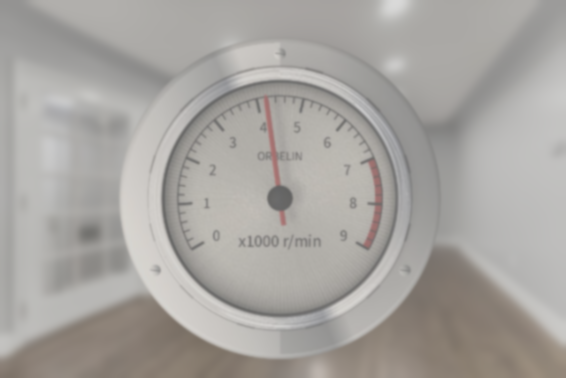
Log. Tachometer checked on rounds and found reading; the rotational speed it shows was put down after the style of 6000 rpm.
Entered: 4200 rpm
